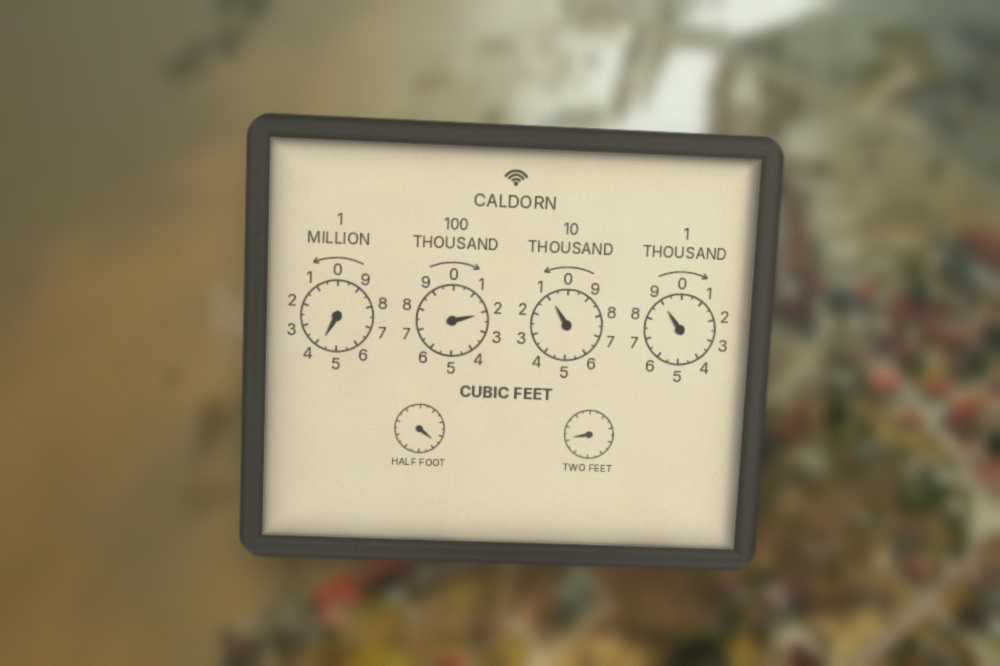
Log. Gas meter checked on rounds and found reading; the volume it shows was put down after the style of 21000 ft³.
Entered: 420900 ft³
